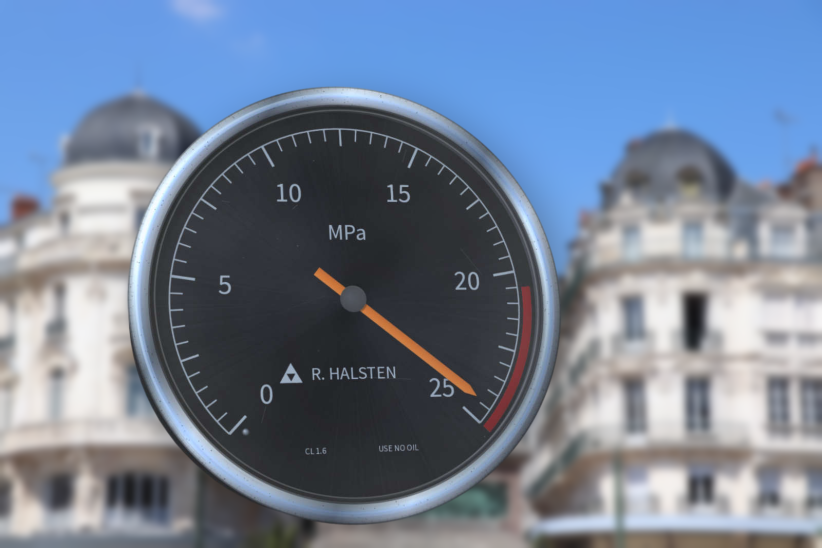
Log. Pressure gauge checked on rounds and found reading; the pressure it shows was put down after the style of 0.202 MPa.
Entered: 24.5 MPa
